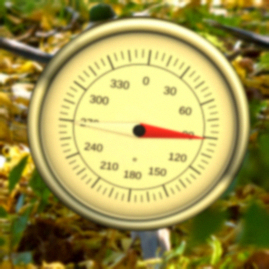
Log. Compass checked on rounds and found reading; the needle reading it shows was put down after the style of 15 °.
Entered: 90 °
